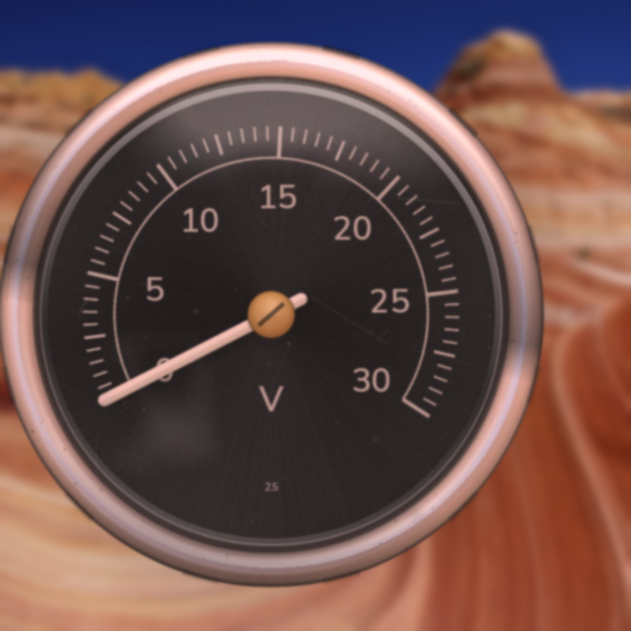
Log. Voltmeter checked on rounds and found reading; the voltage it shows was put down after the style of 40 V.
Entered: 0 V
